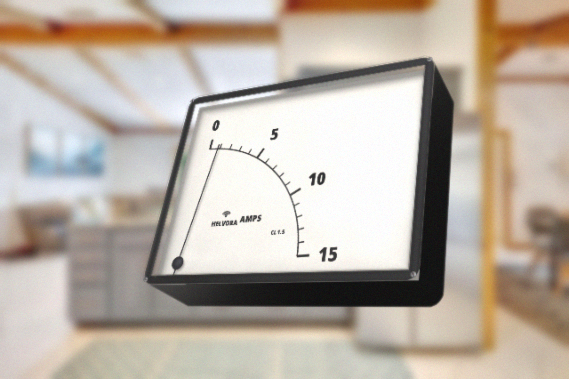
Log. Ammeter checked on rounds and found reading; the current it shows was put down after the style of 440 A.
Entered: 1 A
